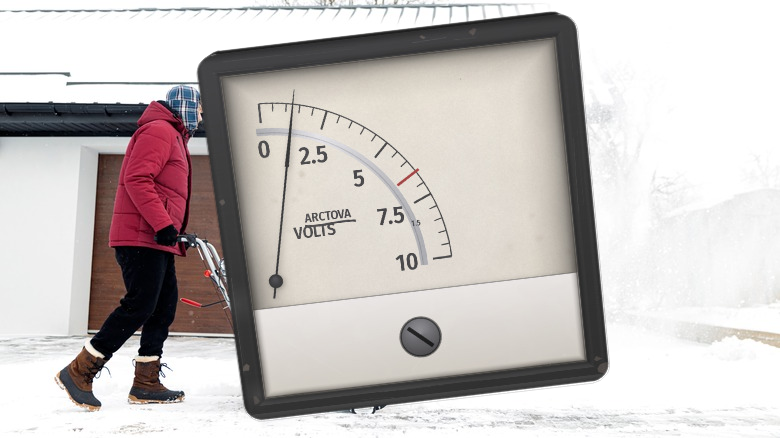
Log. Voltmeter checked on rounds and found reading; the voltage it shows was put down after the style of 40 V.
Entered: 1.25 V
